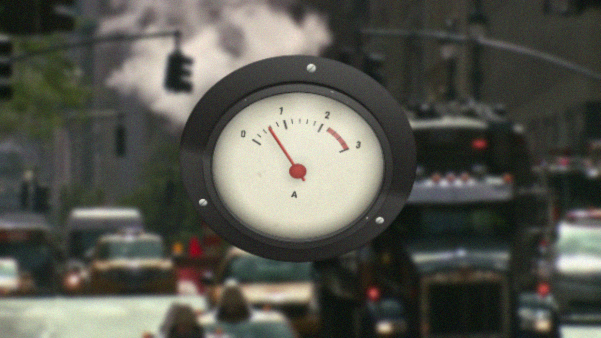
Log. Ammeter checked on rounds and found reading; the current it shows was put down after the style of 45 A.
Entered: 0.6 A
